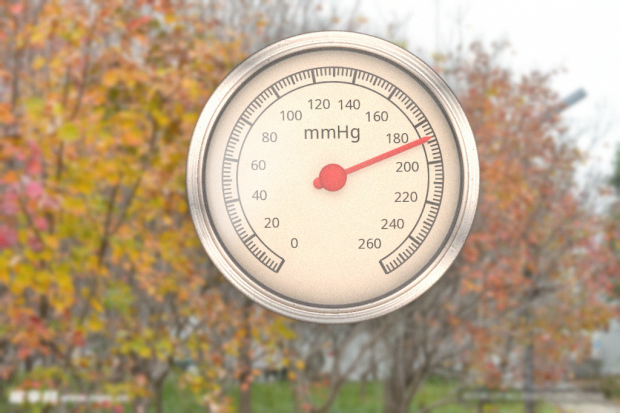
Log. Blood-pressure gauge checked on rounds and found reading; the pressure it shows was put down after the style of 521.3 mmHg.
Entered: 188 mmHg
